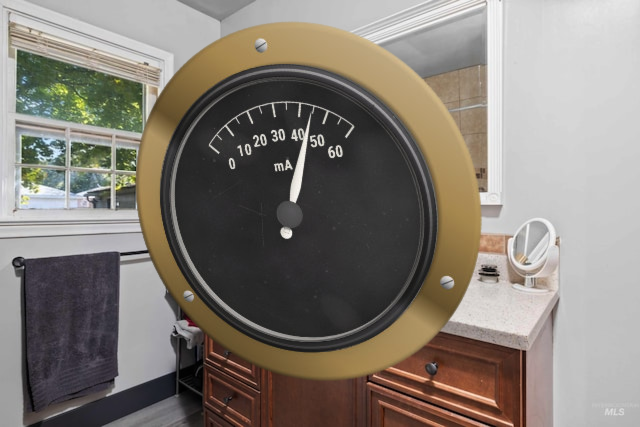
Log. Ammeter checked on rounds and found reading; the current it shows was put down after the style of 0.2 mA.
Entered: 45 mA
